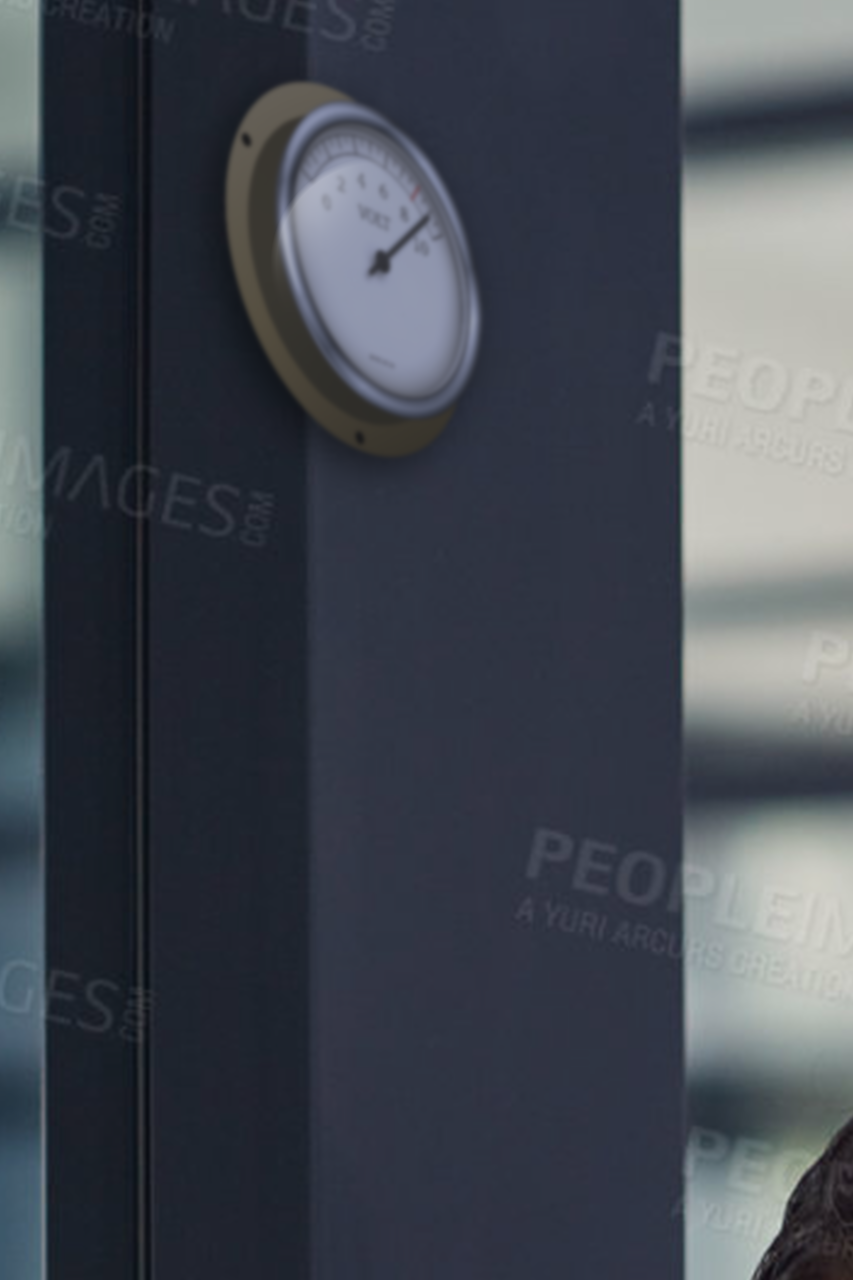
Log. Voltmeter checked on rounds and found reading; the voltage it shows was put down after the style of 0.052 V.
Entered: 9 V
